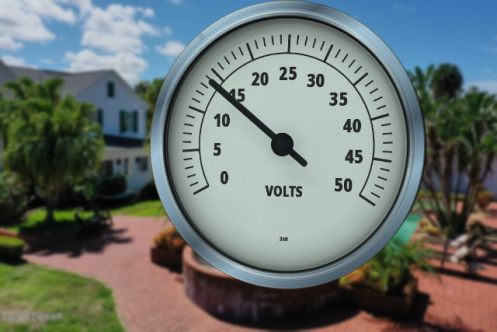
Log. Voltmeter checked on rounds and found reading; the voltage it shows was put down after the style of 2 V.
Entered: 14 V
